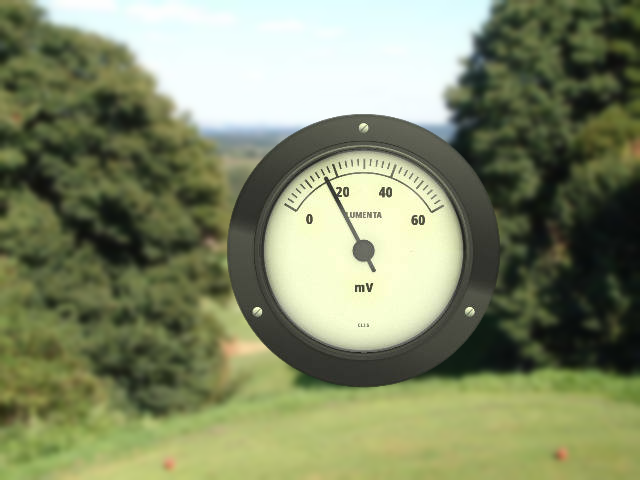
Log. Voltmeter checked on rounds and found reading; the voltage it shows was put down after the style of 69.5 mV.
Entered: 16 mV
